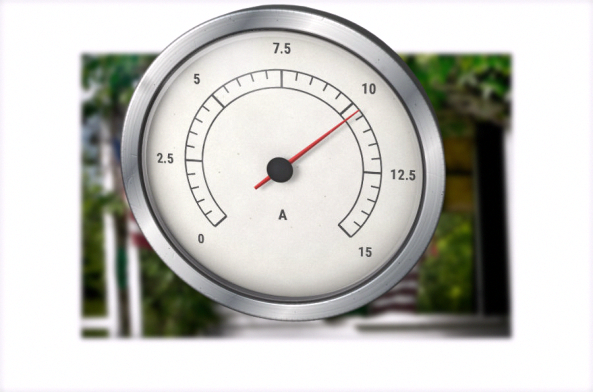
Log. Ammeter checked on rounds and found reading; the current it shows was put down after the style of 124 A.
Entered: 10.25 A
